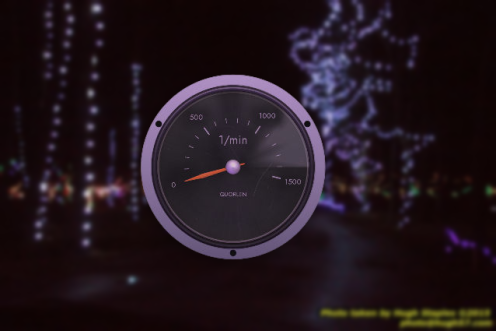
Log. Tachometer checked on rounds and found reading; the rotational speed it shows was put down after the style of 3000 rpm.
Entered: 0 rpm
